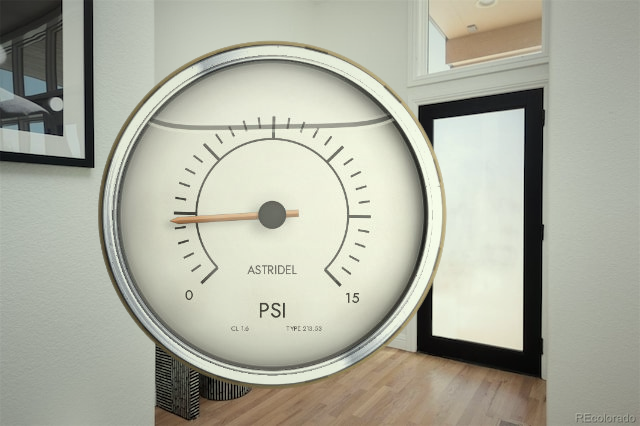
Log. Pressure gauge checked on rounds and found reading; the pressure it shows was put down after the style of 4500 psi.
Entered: 2.25 psi
